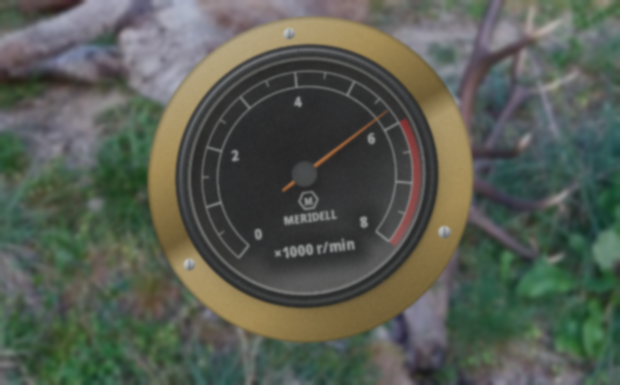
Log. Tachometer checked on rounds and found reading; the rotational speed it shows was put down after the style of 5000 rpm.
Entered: 5750 rpm
